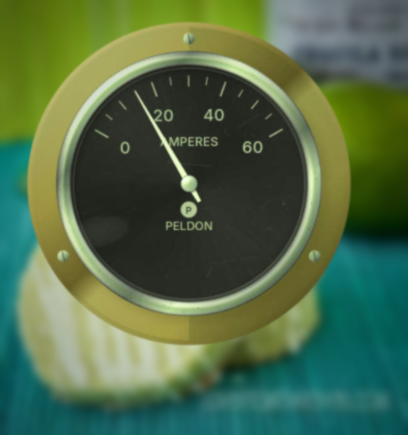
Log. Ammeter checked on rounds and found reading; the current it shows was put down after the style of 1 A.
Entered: 15 A
